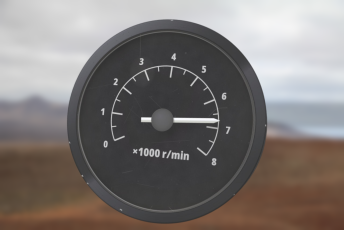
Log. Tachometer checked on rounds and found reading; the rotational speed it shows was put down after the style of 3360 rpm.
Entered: 6750 rpm
